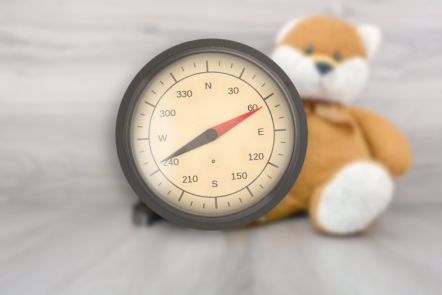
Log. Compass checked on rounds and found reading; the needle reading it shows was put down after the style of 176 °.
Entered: 65 °
